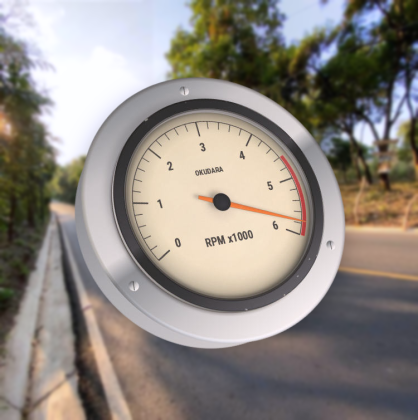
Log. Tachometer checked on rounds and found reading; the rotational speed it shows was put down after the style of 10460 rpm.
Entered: 5800 rpm
